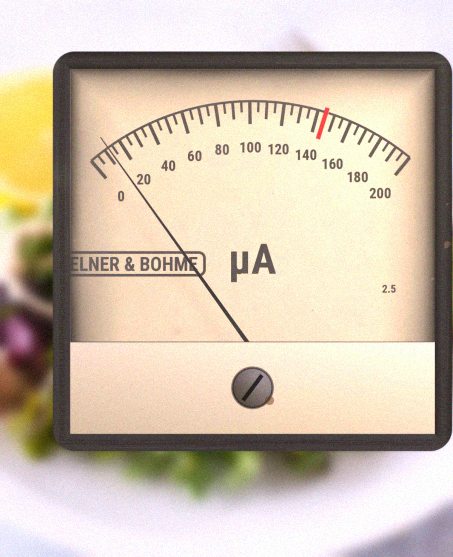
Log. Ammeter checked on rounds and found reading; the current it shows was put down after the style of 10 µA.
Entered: 12.5 µA
